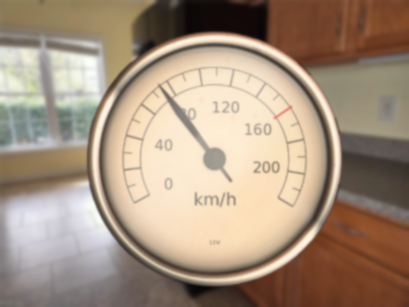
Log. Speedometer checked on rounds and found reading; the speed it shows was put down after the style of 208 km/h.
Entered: 75 km/h
